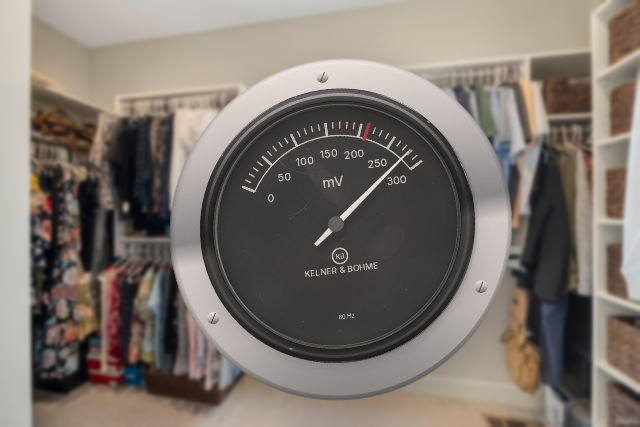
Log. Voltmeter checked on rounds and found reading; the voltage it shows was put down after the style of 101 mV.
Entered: 280 mV
